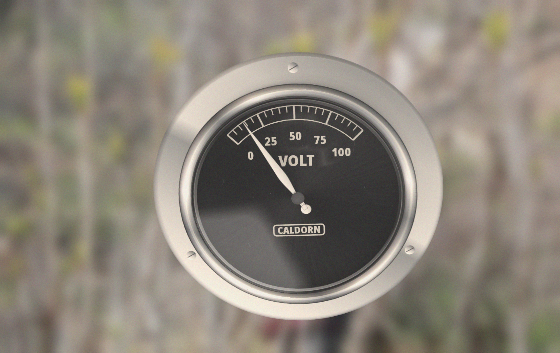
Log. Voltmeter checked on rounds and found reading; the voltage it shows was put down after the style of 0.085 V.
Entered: 15 V
